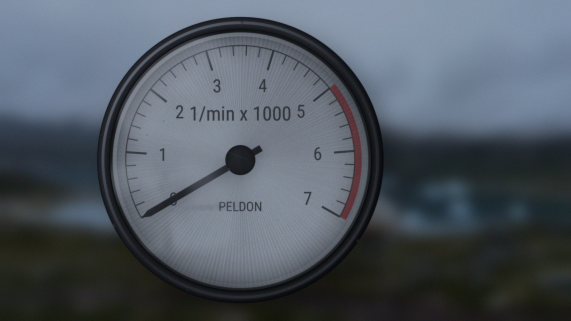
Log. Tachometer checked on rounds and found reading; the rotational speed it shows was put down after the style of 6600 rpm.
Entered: 0 rpm
